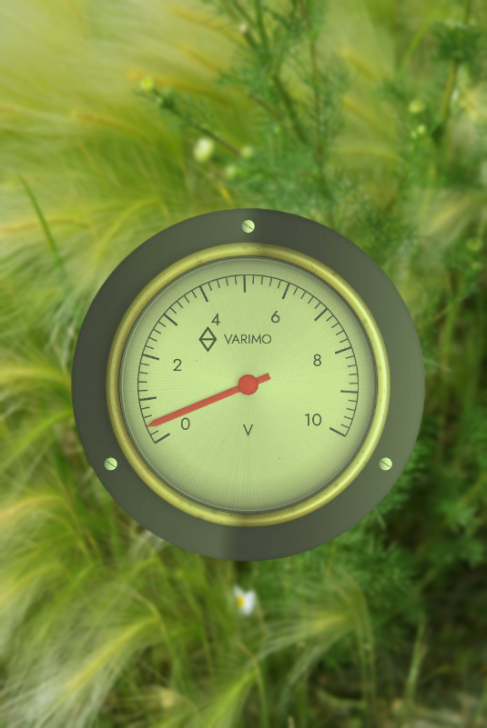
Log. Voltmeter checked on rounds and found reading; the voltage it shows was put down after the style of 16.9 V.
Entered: 0.4 V
